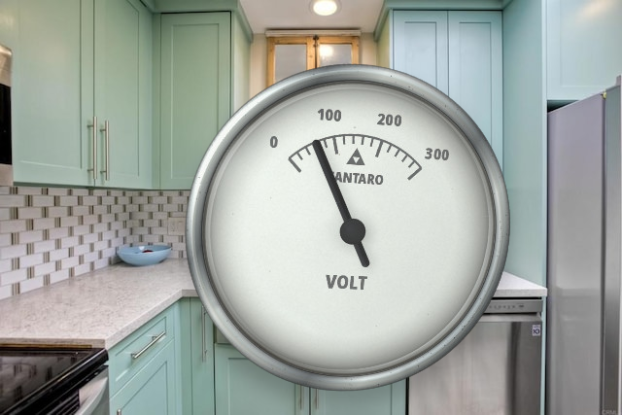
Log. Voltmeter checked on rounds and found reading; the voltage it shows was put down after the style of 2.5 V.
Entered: 60 V
